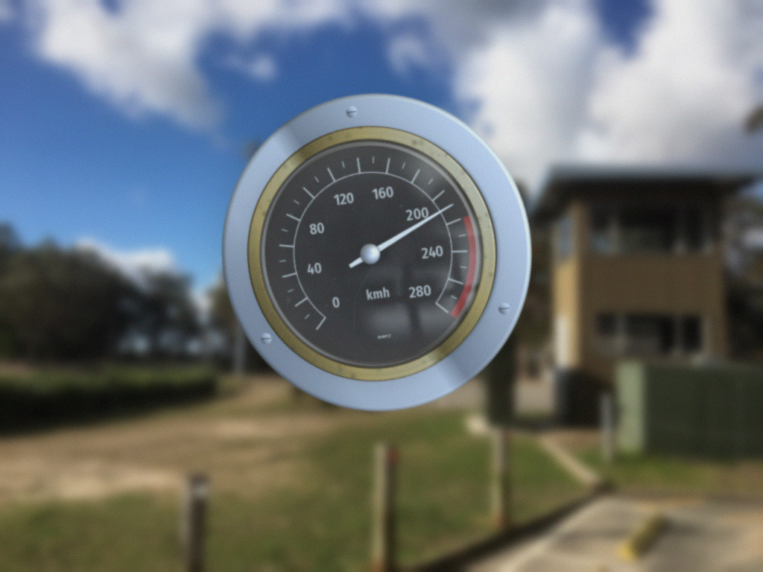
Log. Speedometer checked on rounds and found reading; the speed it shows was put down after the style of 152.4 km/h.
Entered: 210 km/h
